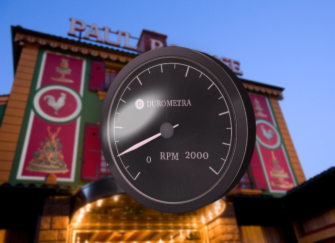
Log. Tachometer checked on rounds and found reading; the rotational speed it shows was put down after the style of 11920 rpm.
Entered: 200 rpm
